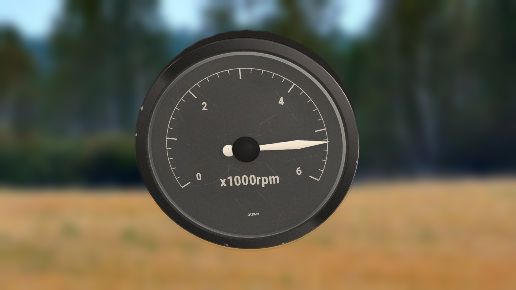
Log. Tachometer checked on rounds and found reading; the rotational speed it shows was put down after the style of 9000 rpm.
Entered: 5200 rpm
